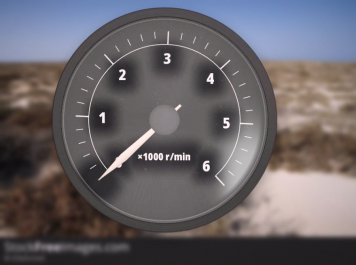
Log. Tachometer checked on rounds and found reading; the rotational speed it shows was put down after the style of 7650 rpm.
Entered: 0 rpm
